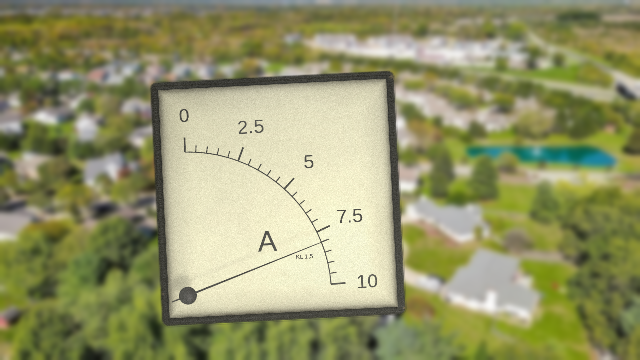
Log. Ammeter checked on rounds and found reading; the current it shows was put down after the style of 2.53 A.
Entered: 8 A
